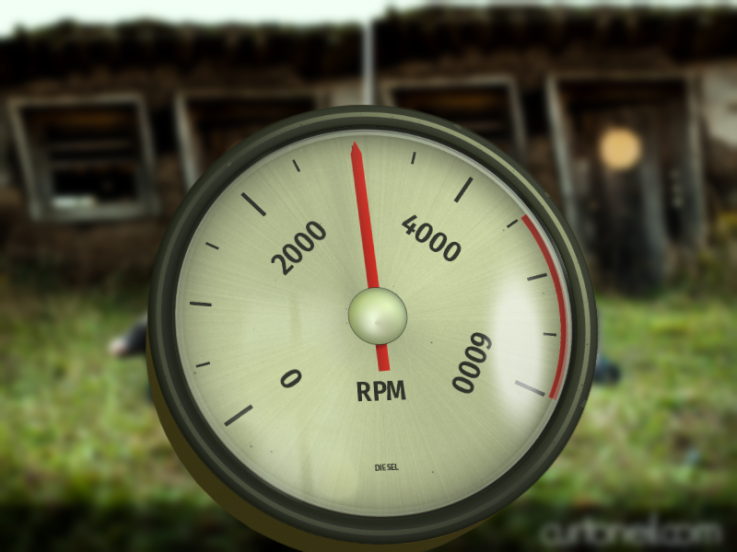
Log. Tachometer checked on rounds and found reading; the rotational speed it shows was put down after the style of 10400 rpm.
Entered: 3000 rpm
